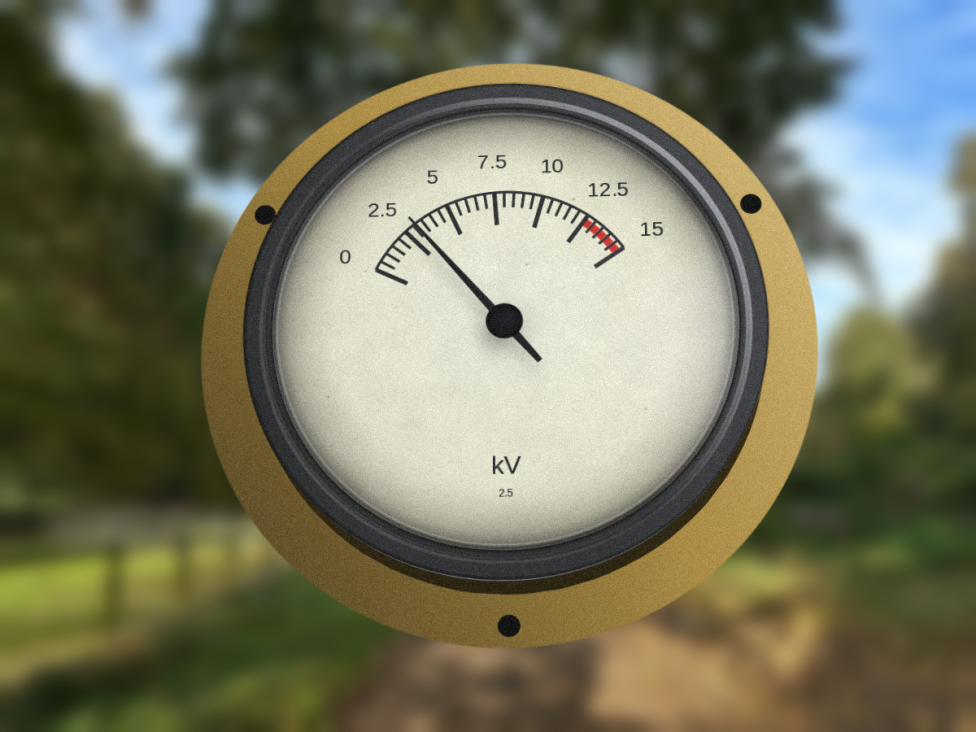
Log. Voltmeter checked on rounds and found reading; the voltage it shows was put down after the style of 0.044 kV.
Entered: 3 kV
